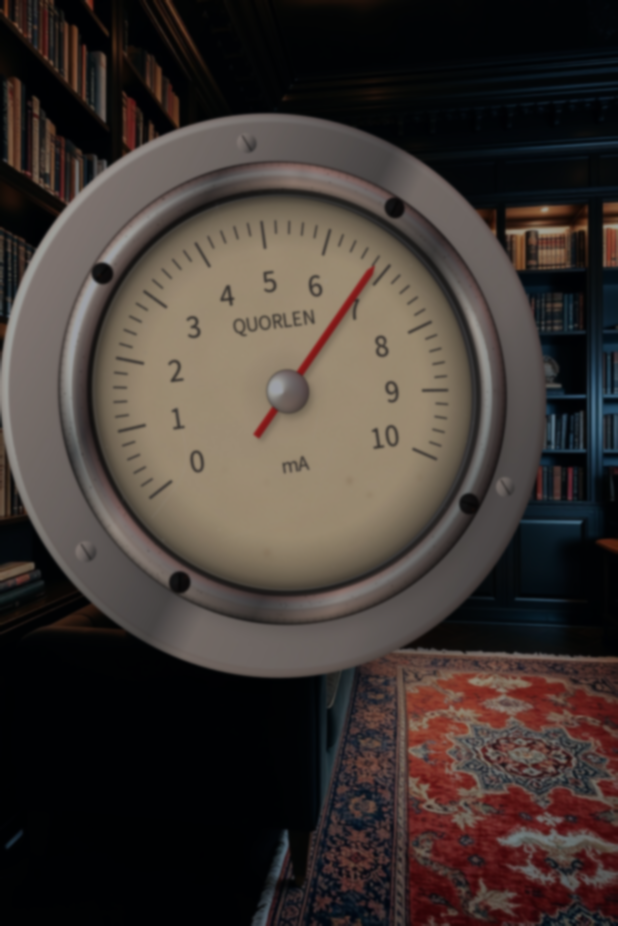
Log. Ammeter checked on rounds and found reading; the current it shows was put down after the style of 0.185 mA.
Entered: 6.8 mA
